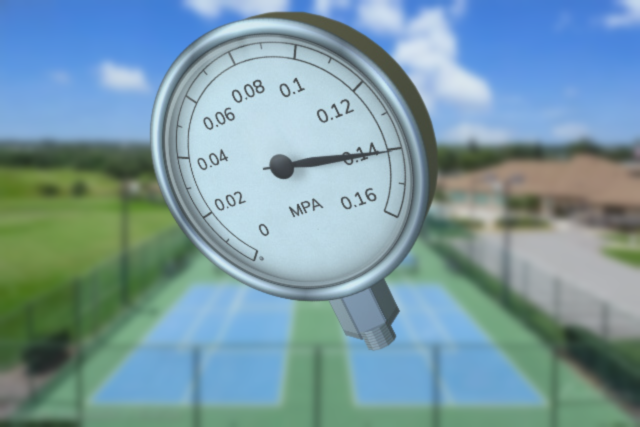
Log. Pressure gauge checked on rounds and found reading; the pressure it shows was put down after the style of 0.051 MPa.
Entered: 0.14 MPa
